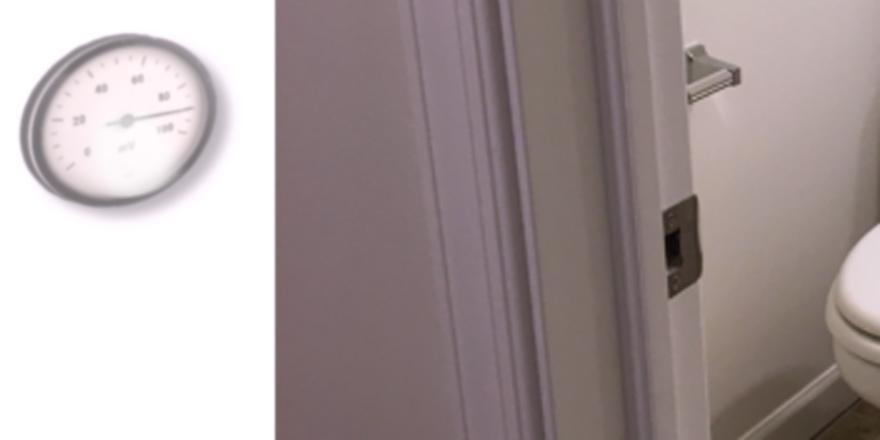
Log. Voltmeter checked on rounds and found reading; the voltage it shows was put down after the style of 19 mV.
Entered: 90 mV
